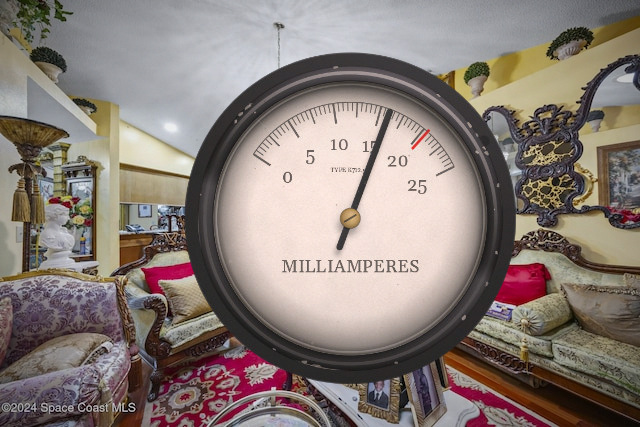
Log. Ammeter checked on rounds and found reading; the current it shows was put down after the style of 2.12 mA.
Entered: 16 mA
